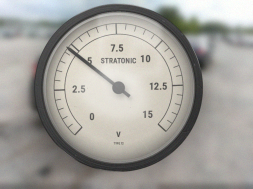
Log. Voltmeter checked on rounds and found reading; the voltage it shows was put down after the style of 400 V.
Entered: 4.75 V
